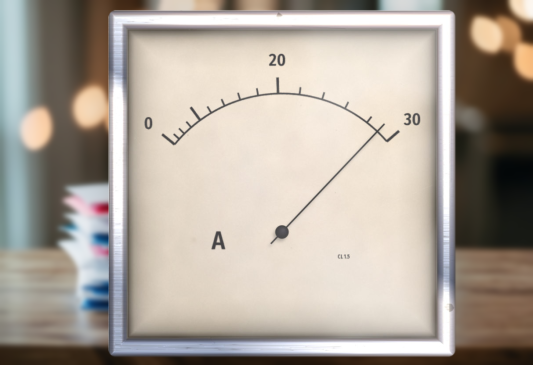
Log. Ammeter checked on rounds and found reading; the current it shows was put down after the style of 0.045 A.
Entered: 29 A
